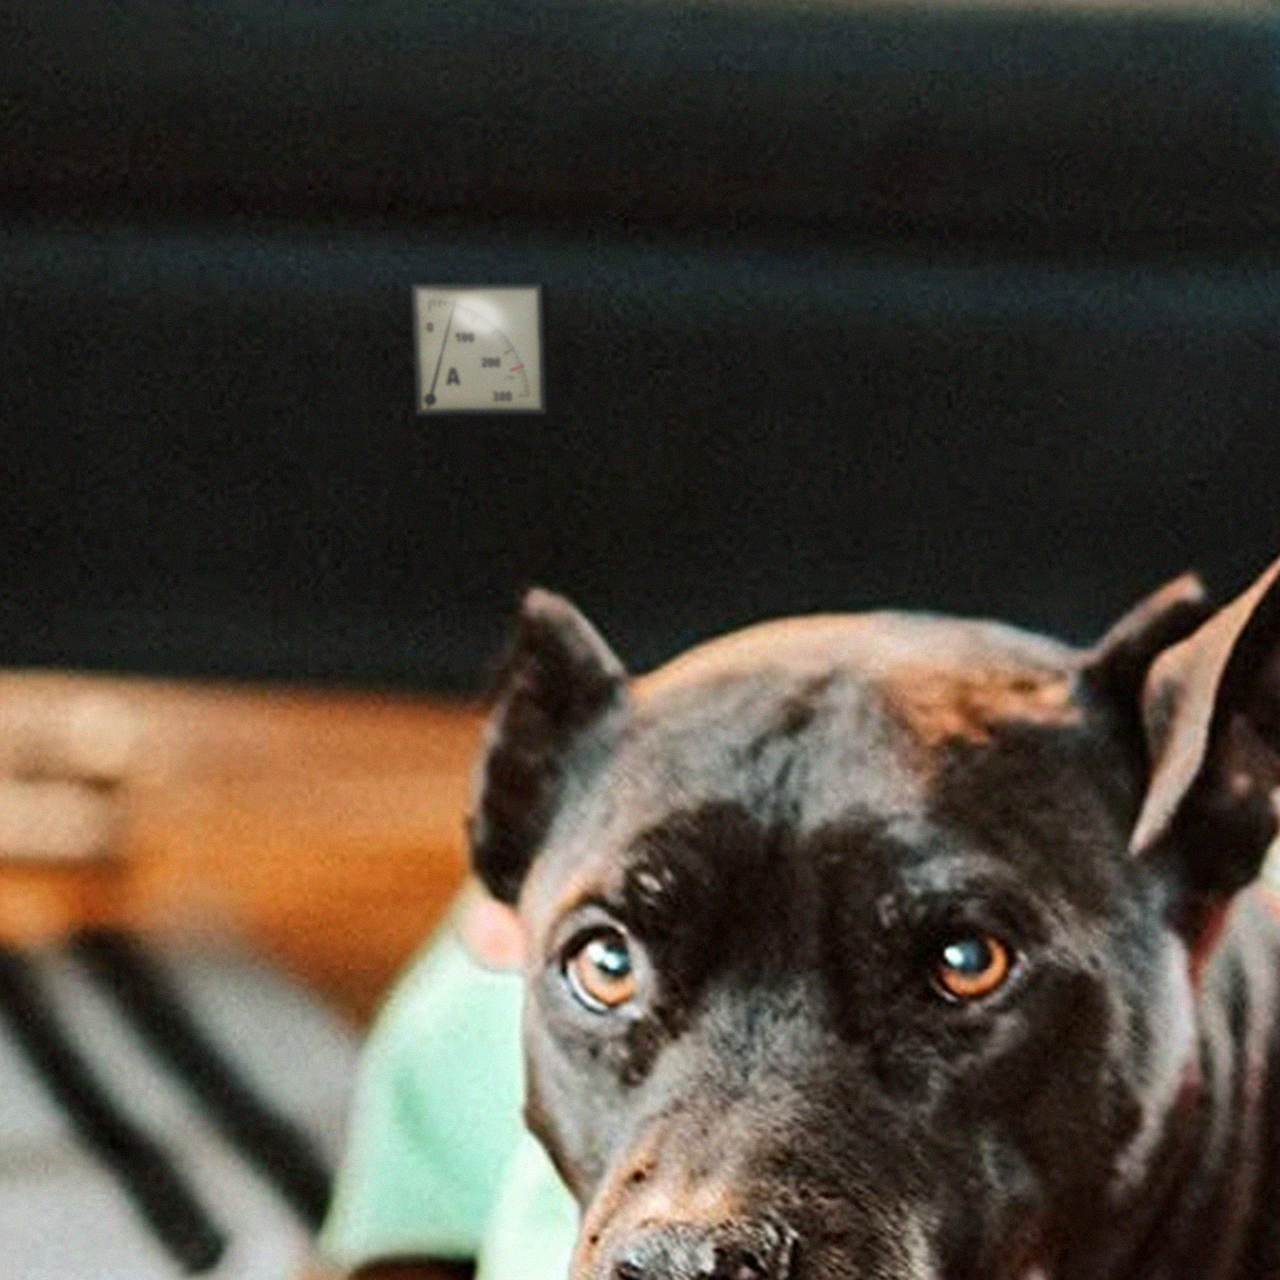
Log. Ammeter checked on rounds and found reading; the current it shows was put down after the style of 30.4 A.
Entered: 50 A
